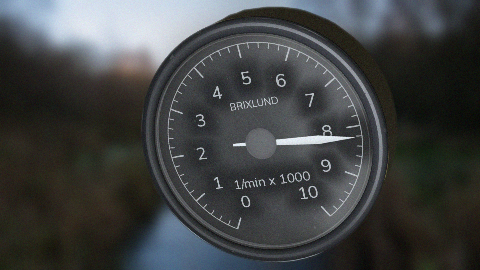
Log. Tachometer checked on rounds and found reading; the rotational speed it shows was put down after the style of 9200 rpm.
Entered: 8200 rpm
